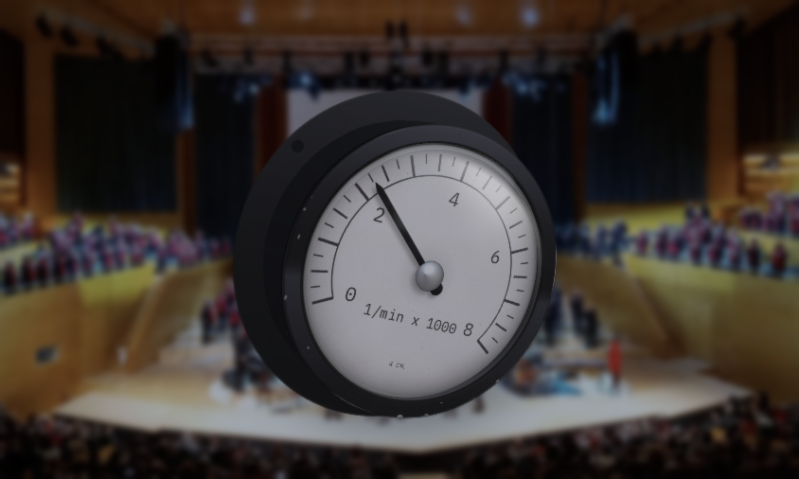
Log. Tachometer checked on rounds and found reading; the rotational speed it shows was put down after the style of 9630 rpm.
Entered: 2250 rpm
